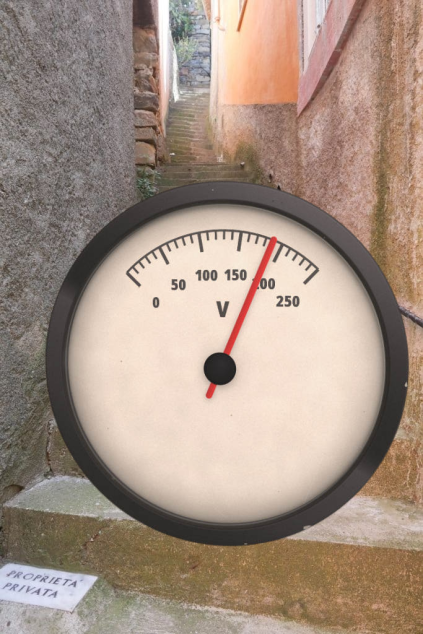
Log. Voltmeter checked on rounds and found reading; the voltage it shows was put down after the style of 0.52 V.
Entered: 190 V
